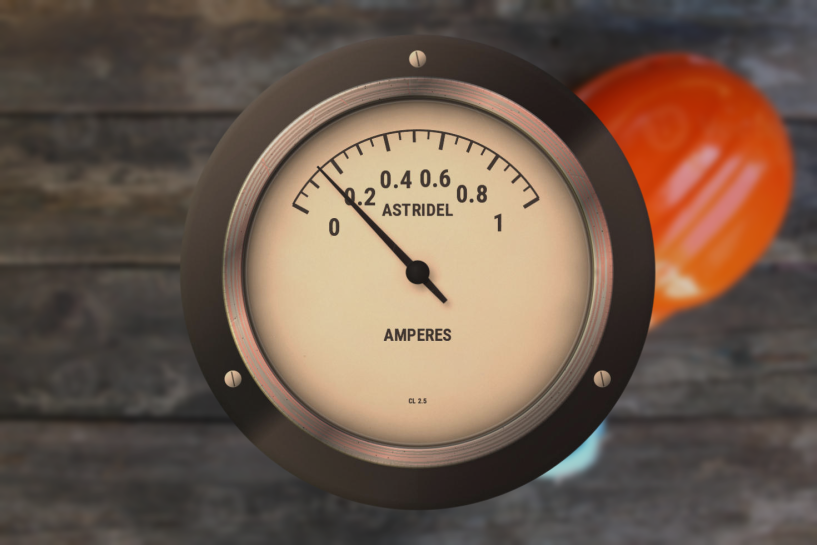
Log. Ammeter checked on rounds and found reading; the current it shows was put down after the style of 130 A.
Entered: 0.15 A
